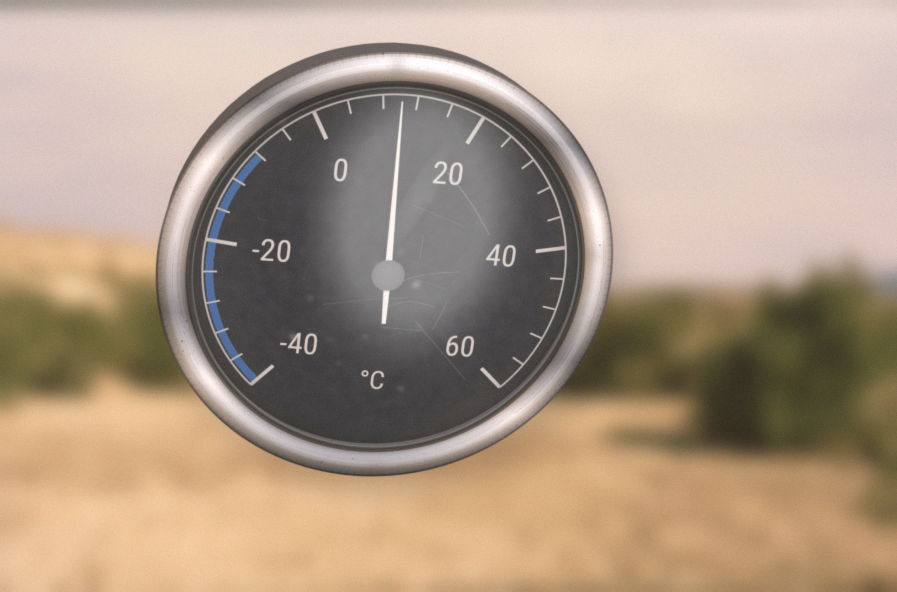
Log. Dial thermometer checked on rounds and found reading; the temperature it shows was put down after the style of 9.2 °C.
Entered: 10 °C
